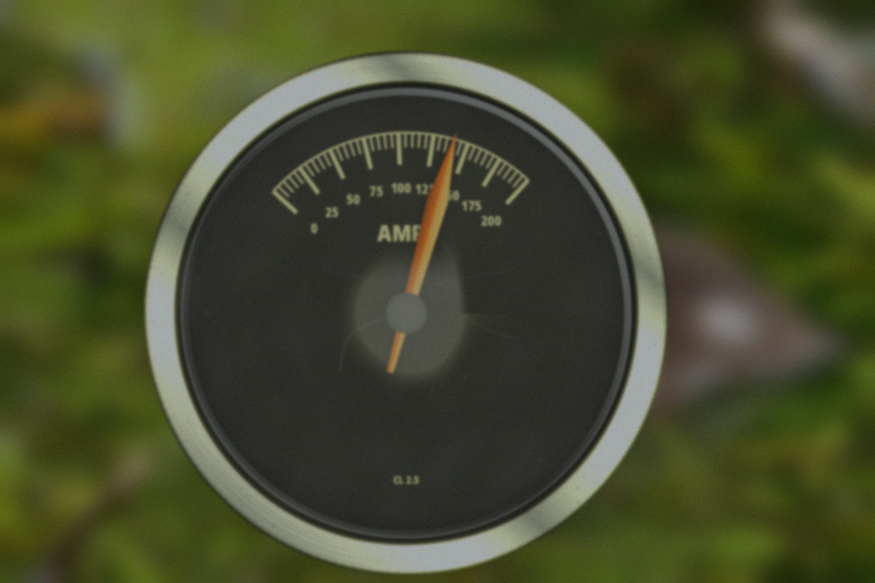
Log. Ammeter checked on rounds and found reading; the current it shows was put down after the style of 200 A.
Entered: 140 A
